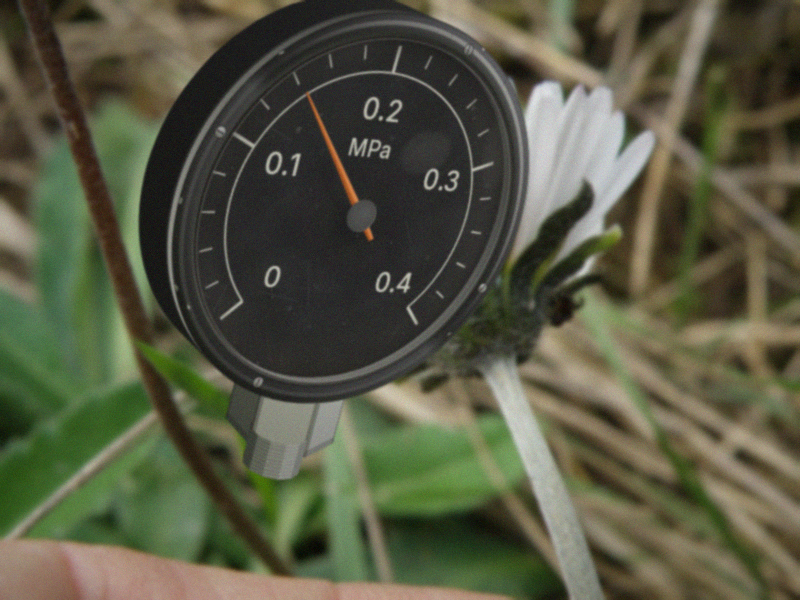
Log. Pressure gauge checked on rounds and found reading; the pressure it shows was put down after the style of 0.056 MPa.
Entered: 0.14 MPa
